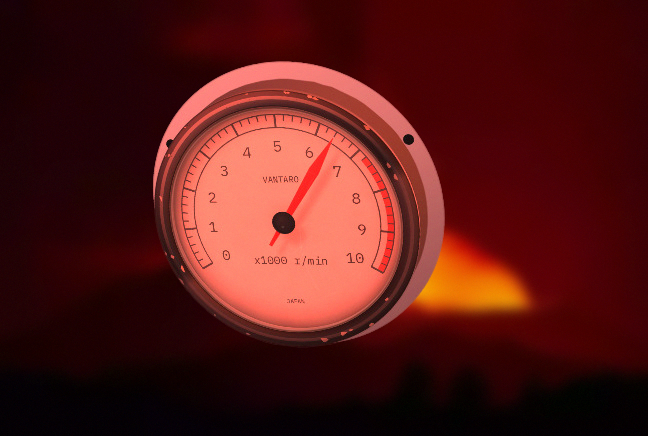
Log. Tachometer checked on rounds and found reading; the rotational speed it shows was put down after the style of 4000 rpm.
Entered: 6400 rpm
